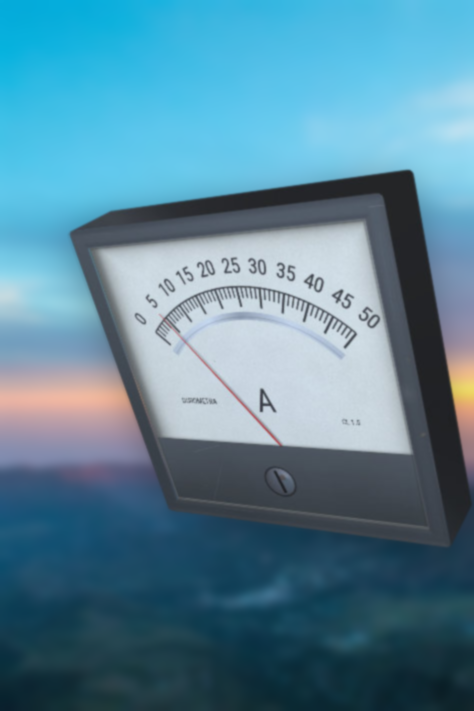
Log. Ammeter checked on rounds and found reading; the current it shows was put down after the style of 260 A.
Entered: 5 A
